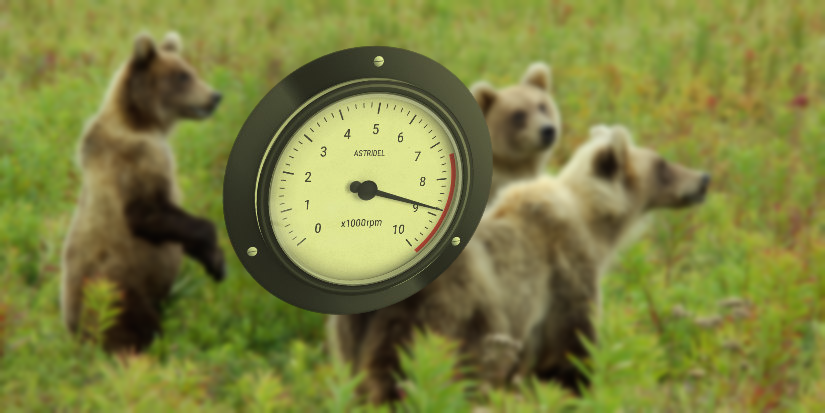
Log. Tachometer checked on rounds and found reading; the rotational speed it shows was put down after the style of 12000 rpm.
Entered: 8800 rpm
